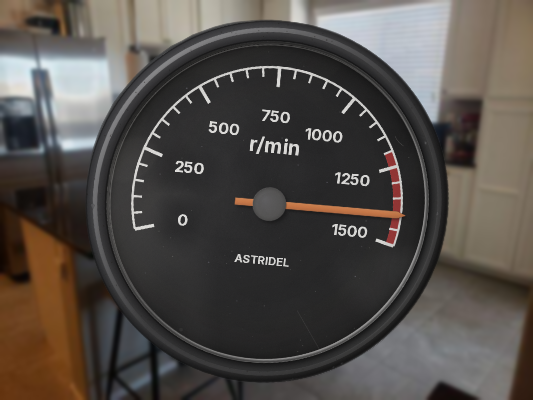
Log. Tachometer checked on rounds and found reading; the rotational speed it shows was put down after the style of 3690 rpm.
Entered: 1400 rpm
